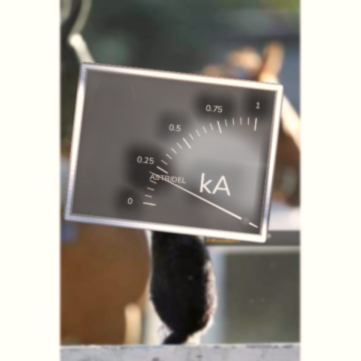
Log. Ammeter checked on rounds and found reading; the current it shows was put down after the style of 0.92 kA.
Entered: 0.2 kA
